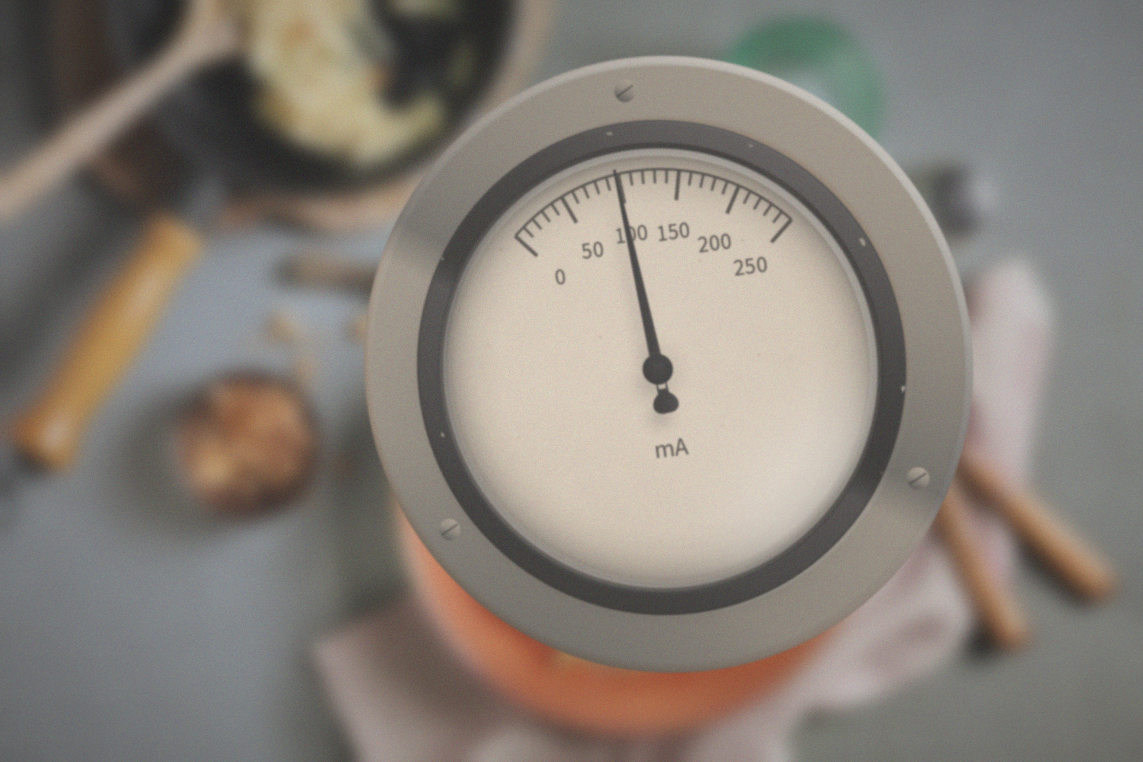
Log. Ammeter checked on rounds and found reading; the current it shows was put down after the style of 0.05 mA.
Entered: 100 mA
